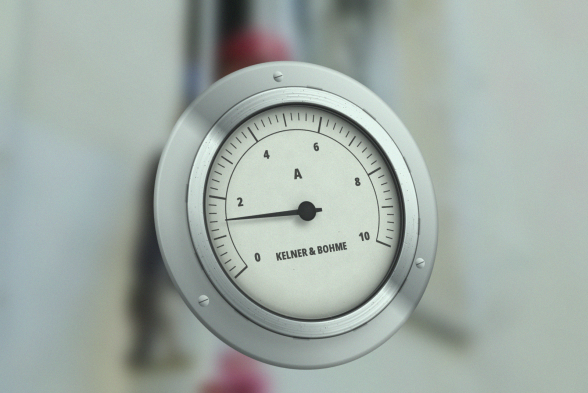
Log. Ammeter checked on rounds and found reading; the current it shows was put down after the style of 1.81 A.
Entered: 1.4 A
